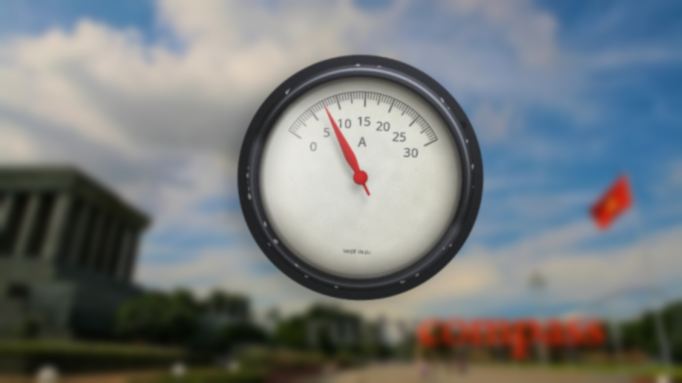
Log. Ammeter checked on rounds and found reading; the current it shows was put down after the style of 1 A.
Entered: 7.5 A
